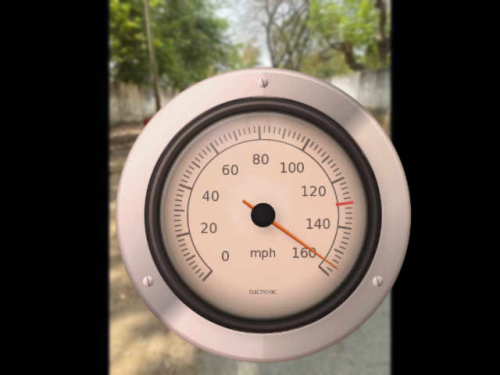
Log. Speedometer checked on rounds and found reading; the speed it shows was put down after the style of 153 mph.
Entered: 156 mph
